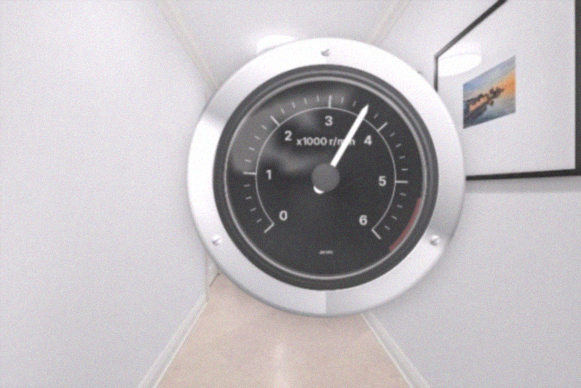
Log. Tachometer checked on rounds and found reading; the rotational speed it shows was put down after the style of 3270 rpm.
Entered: 3600 rpm
